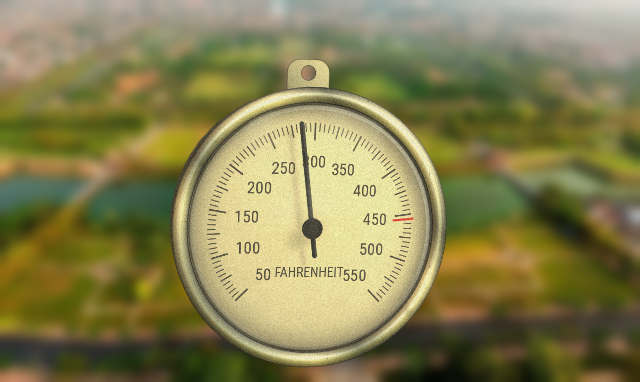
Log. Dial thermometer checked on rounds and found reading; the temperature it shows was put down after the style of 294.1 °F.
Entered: 285 °F
